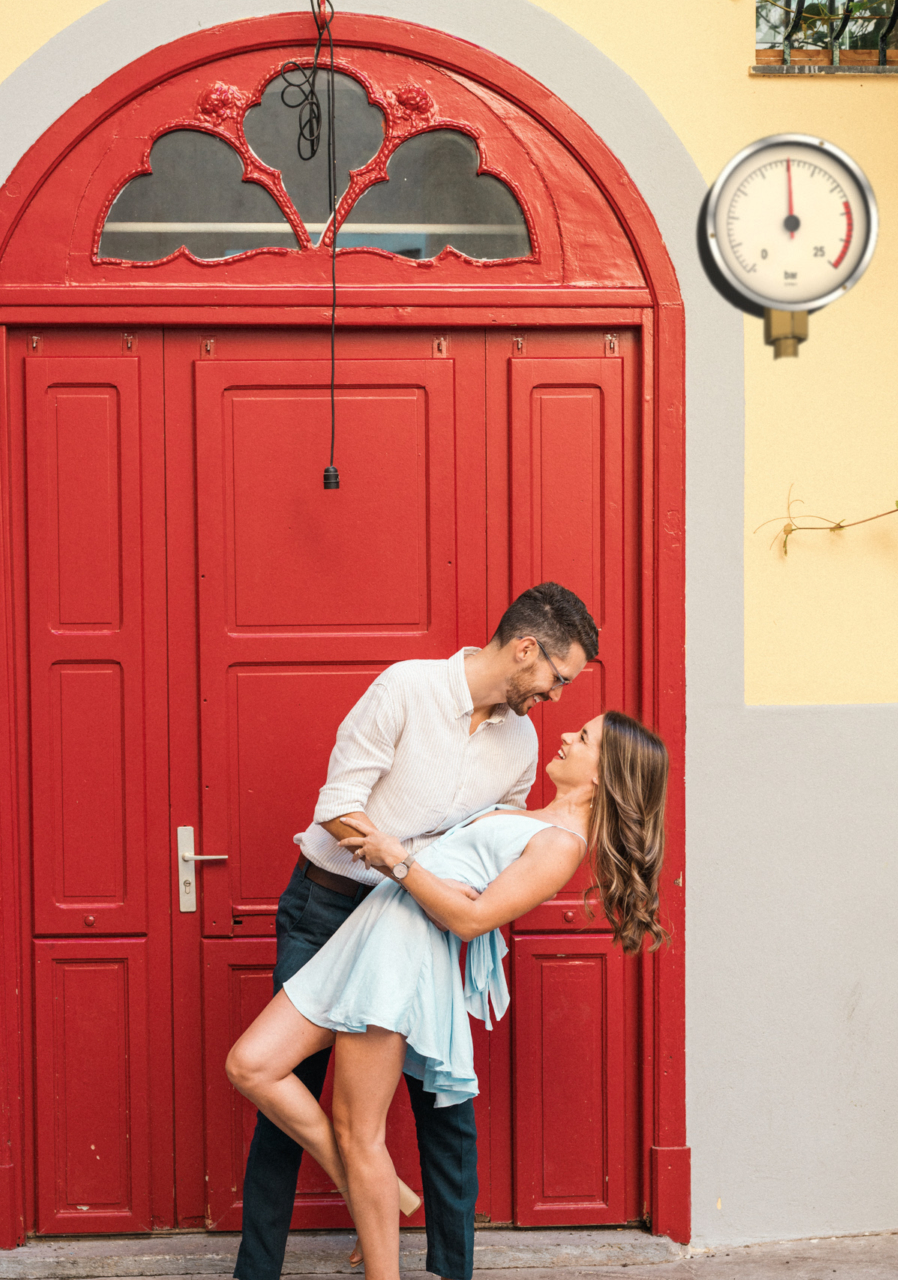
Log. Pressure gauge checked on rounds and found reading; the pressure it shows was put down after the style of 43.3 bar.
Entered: 12.5 bar
